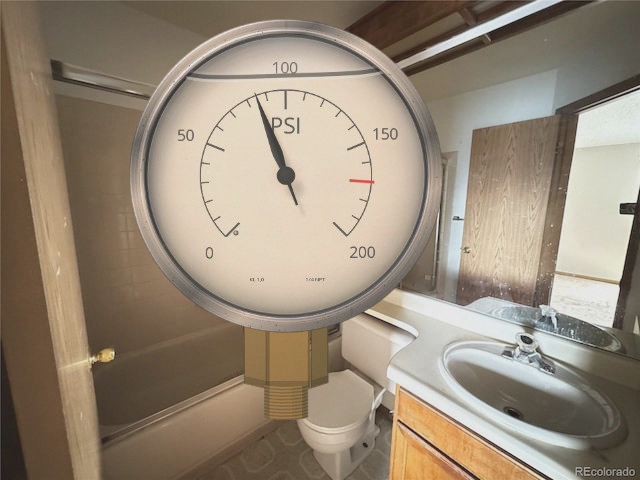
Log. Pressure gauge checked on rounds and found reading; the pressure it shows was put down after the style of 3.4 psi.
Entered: 85 psi
